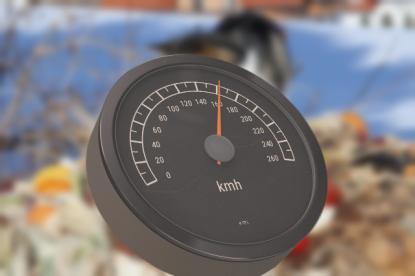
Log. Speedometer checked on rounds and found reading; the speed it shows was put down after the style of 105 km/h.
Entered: 160 km/h
